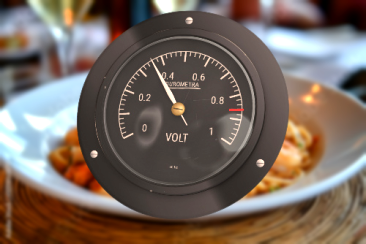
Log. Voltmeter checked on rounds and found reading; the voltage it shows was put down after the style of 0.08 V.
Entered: 0.36 V
